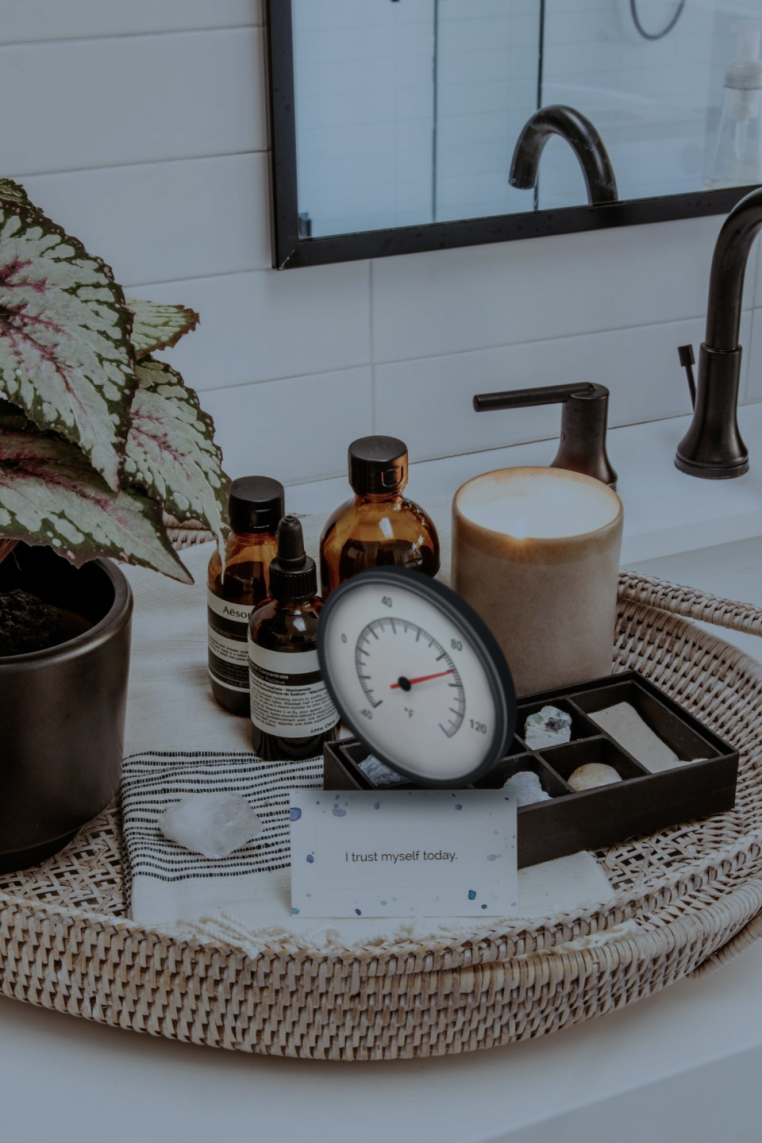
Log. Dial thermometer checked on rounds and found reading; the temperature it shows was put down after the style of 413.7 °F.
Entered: 90 °F
